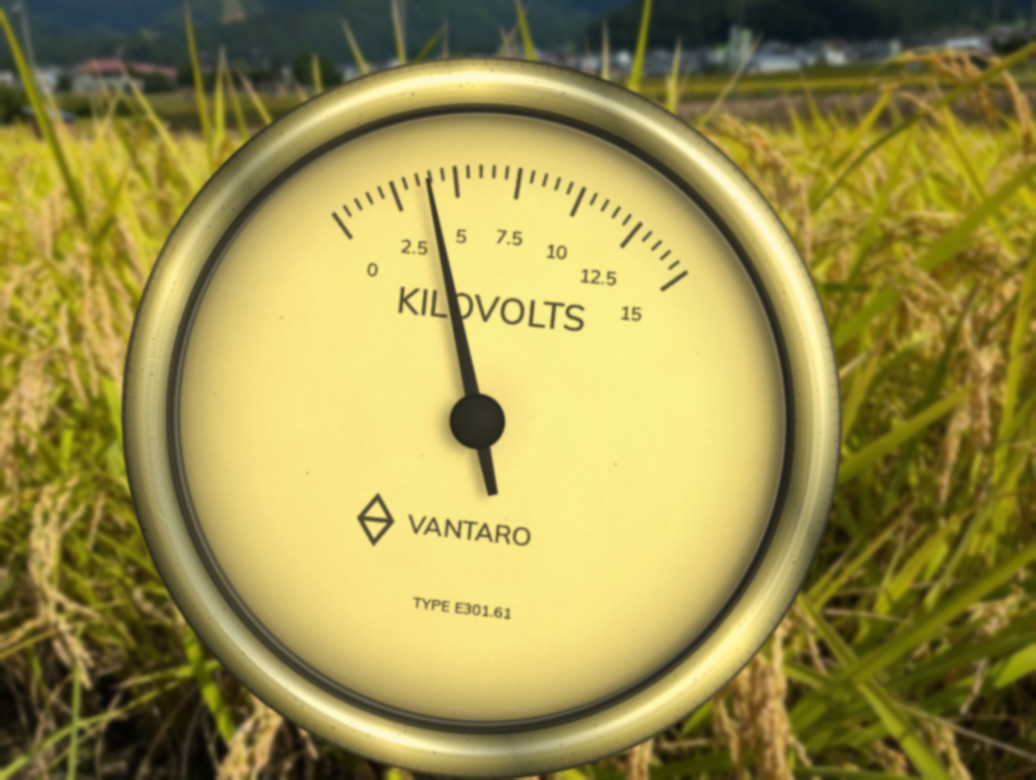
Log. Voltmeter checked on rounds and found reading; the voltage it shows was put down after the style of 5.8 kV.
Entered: 4 kV
